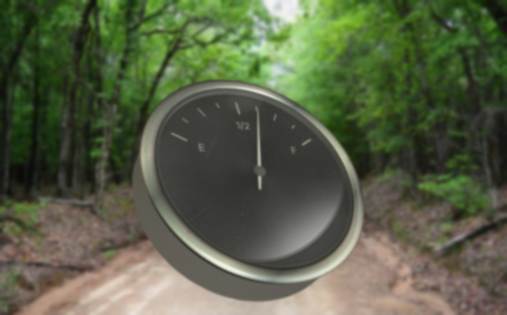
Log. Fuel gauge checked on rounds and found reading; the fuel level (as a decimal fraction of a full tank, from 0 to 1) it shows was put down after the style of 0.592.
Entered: 0.625
